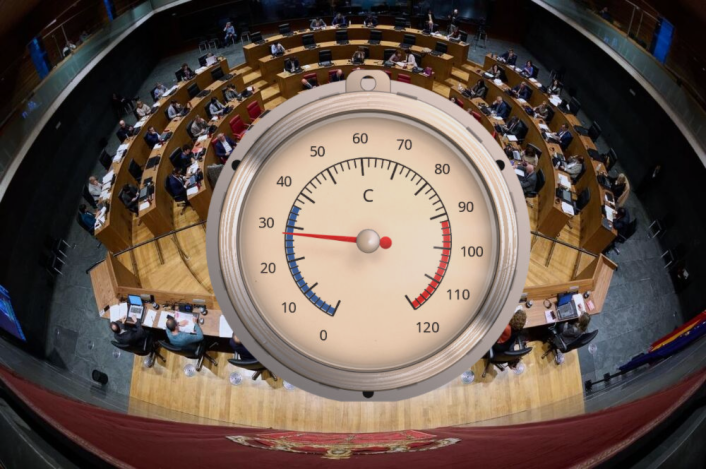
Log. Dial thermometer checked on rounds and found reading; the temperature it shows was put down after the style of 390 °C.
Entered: 28 °C
